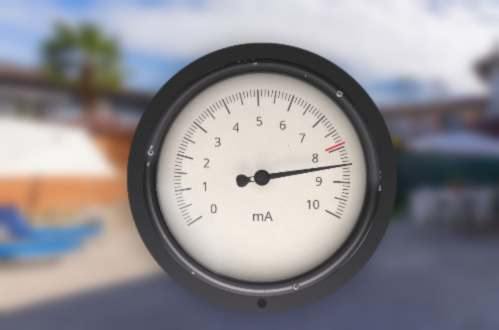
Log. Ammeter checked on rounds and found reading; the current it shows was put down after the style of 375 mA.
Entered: 8.5 mA
